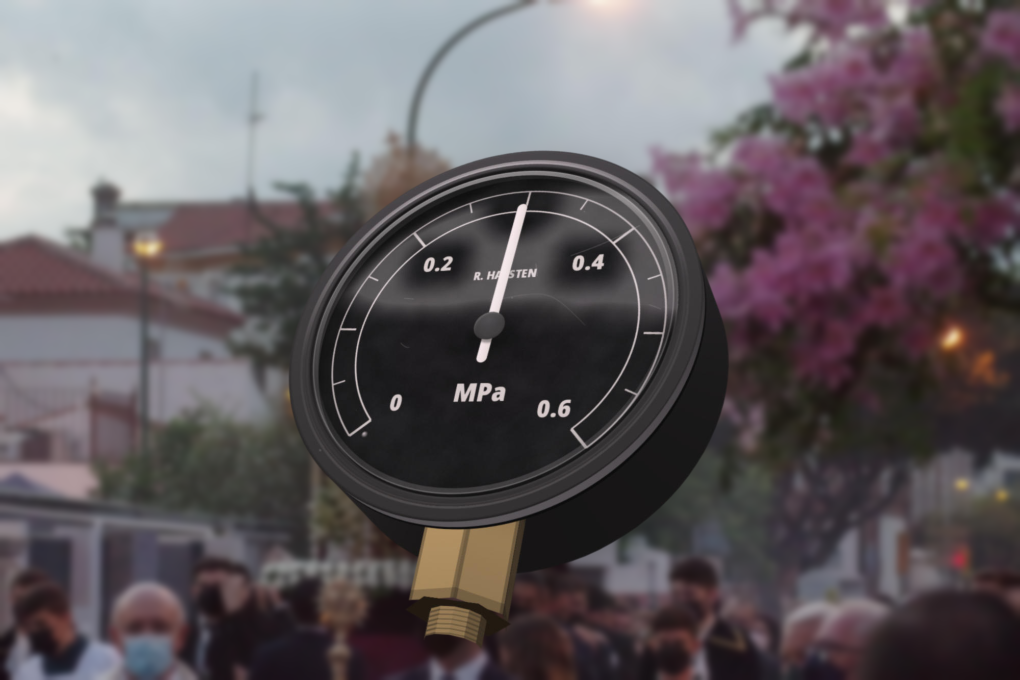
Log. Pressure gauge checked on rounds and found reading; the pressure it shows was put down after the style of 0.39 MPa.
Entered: 0.3 MPa
